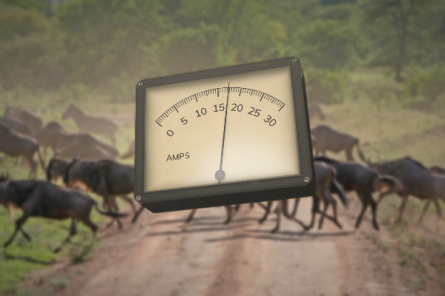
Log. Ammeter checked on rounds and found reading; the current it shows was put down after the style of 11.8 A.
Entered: 17.5 A
